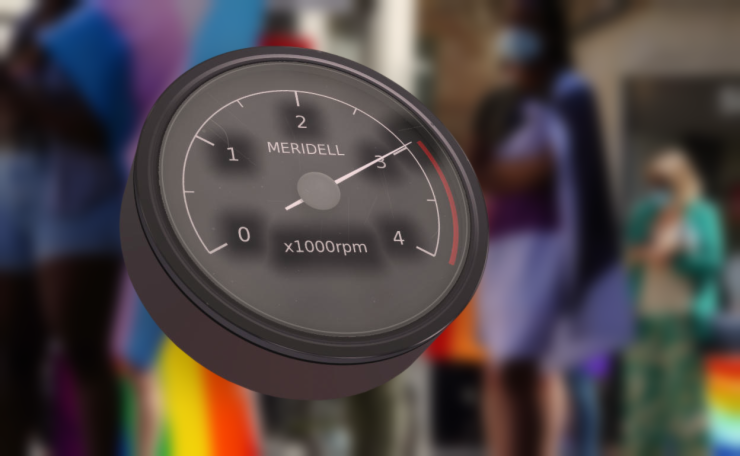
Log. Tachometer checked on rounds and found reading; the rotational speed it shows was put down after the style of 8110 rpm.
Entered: 3000 rpm
